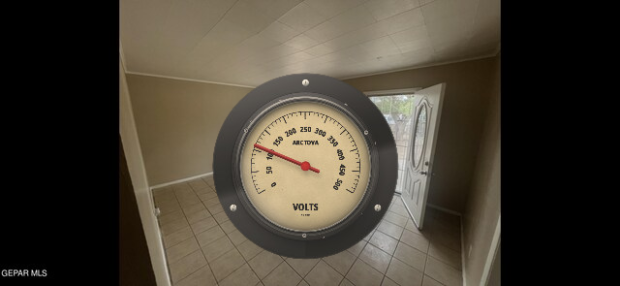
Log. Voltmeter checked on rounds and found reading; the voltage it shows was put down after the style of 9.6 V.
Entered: 110 V
